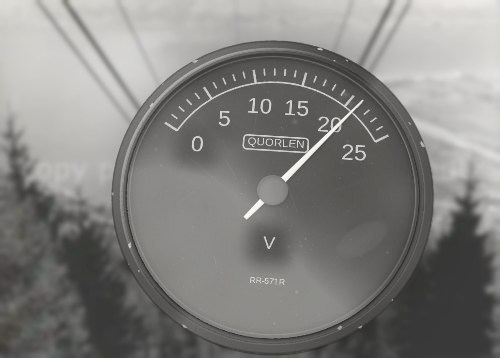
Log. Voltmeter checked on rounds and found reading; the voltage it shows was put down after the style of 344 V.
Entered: 21 V
